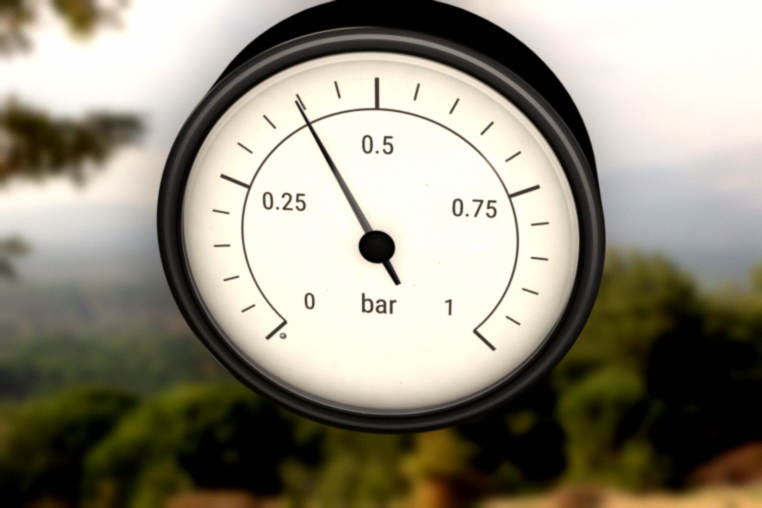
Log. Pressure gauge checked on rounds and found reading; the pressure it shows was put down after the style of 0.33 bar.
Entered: 0.4 bar
